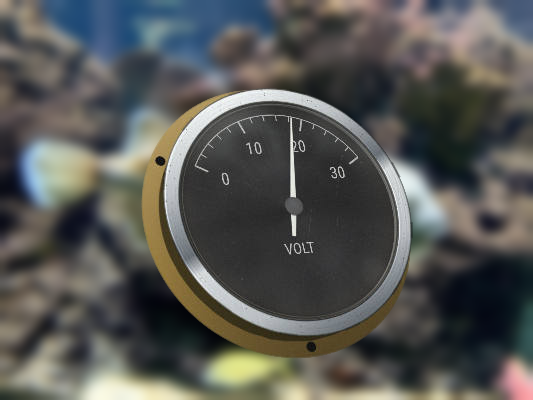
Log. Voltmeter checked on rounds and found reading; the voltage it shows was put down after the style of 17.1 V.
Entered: 18 V
